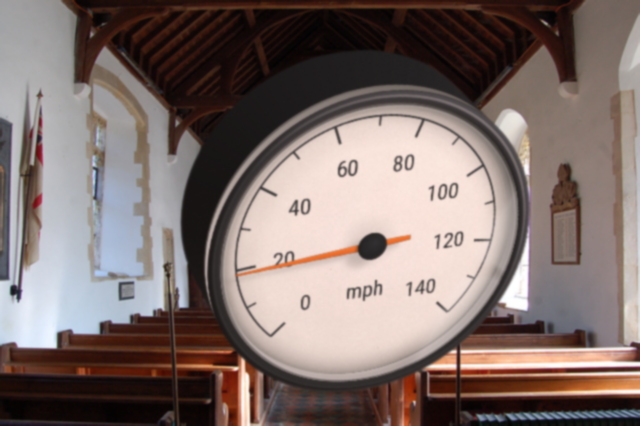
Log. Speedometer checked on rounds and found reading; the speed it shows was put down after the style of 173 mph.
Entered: 20 mph
